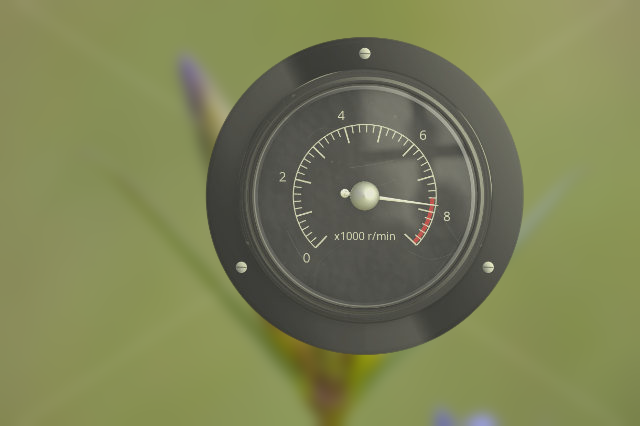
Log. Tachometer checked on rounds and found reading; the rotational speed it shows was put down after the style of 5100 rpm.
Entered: 7800 rpm
